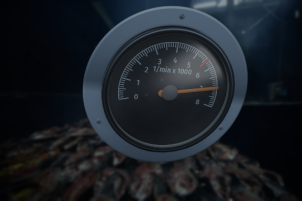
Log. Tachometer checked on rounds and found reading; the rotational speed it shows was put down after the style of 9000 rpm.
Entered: 7000 rpm
